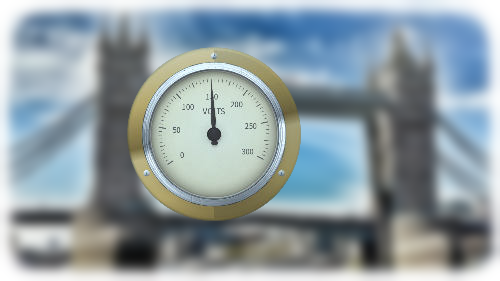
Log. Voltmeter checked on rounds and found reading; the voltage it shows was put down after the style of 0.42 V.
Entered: 150 V
